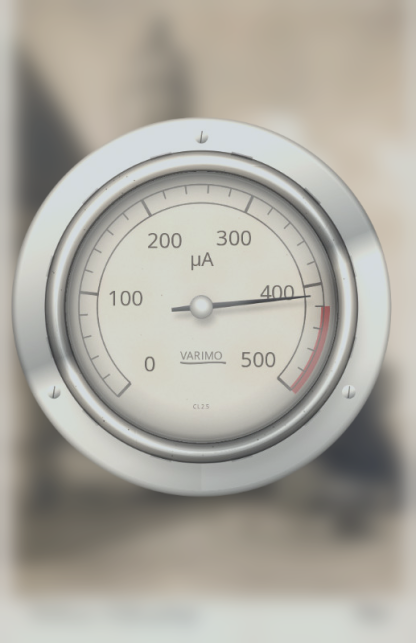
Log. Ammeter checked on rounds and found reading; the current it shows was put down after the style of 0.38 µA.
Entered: 410 µA
